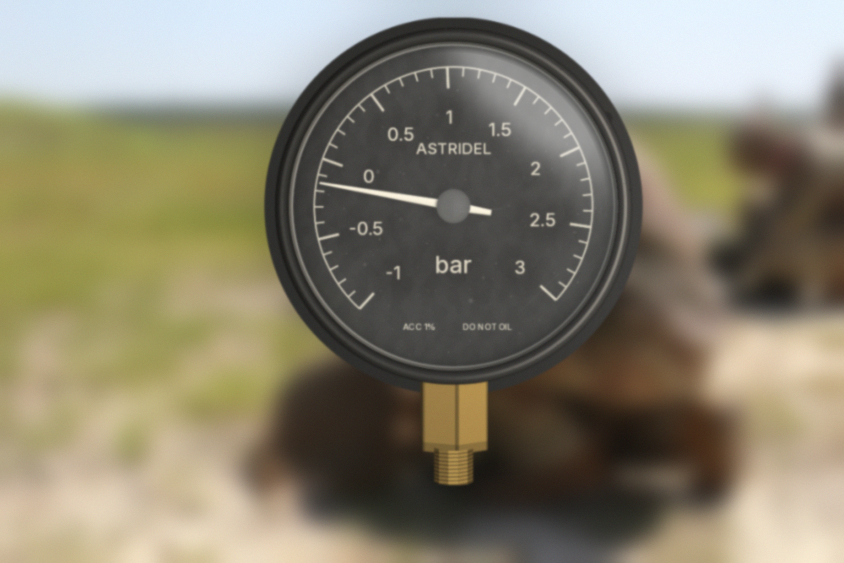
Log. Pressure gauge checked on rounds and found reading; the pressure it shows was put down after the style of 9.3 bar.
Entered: -0.15 bar
